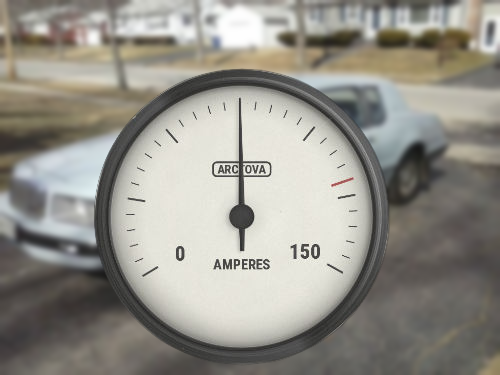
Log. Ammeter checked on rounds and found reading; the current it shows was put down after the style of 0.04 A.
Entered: 75 A
